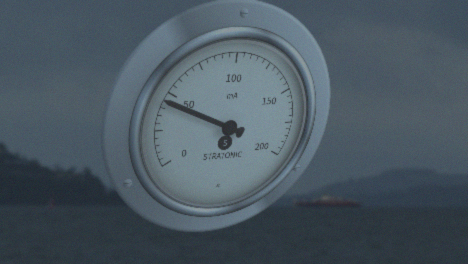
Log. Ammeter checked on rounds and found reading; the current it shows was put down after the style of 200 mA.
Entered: 45 mA
